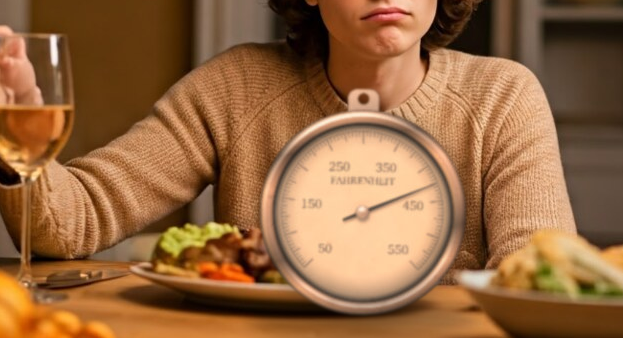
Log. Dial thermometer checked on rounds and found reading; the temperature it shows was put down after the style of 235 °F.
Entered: 425 °F
